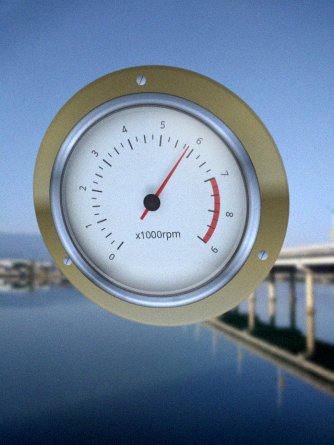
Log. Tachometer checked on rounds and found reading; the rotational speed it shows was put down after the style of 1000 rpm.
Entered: 5875 rpm
